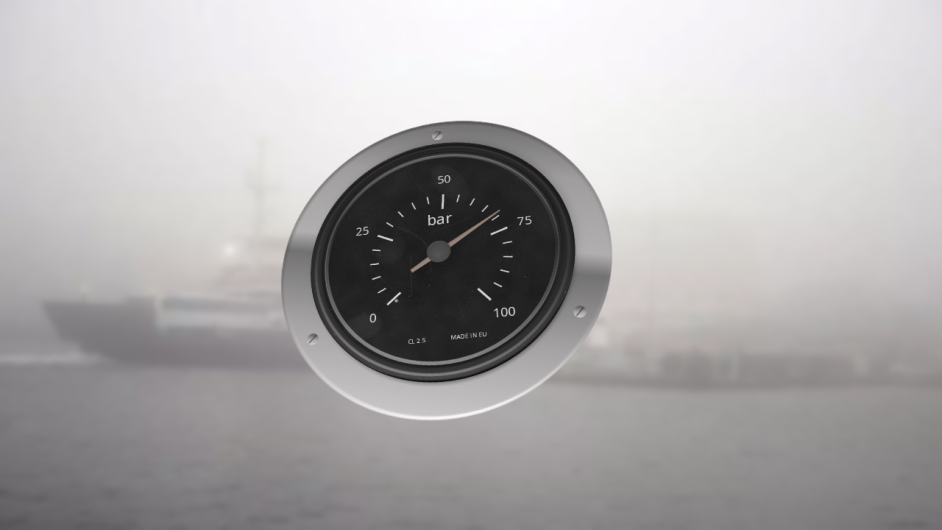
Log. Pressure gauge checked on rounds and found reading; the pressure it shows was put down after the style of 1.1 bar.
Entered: 70 bar
